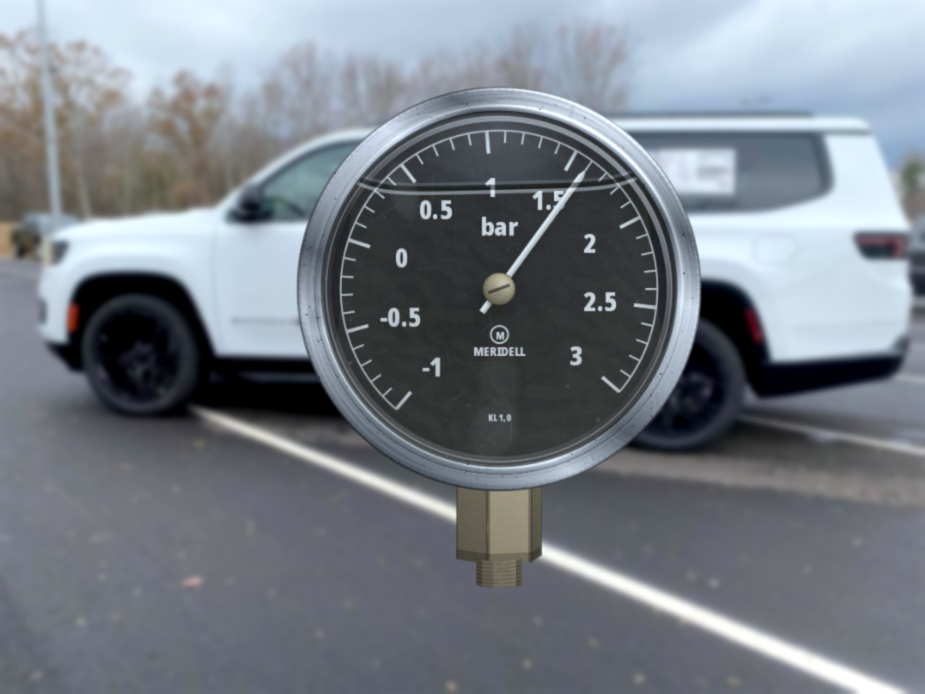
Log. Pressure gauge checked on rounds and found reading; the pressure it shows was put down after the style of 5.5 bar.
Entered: 1.6 bar
